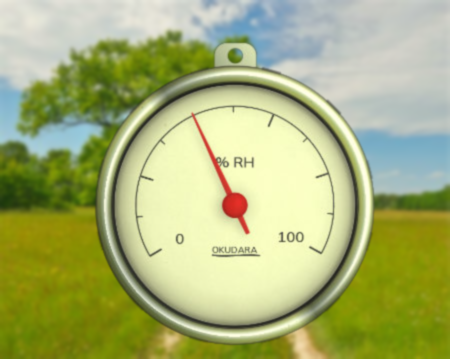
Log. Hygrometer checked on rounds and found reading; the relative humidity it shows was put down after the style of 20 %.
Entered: 40 %
